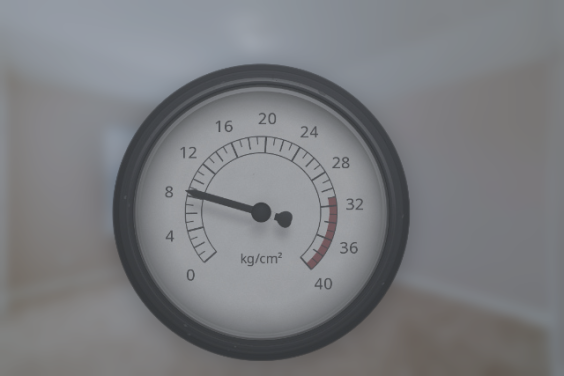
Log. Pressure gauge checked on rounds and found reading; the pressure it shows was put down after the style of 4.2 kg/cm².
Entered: 8.5 kg/cm²
